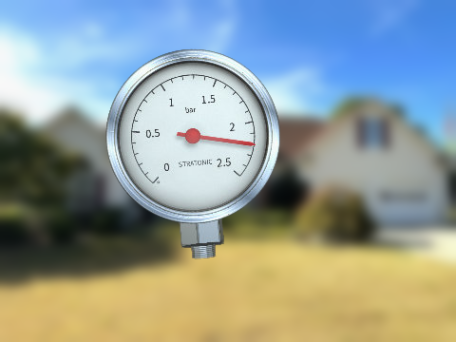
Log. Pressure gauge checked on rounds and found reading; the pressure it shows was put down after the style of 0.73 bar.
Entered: 2.2 bar
